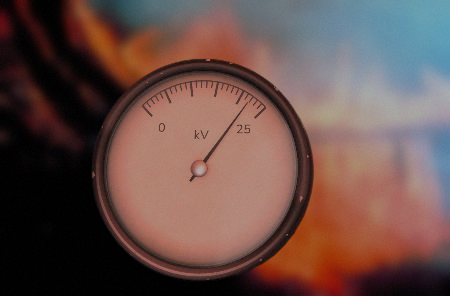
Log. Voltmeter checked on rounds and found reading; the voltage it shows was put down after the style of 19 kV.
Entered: 22 kV
